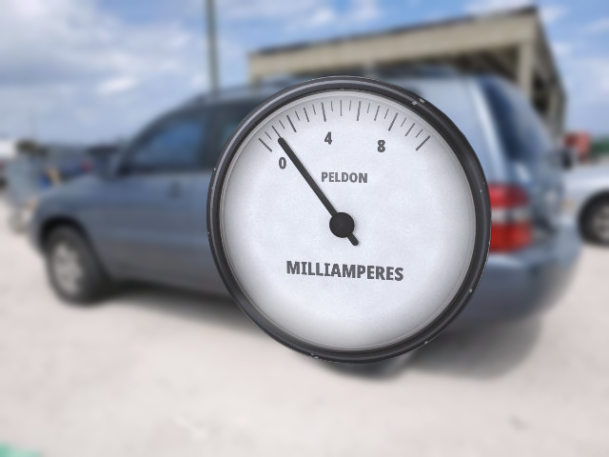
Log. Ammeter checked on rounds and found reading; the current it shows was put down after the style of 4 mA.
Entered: 1 mA
